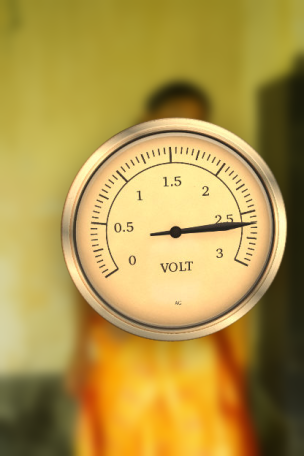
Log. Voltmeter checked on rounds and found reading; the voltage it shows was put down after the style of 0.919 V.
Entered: 2.6 V
